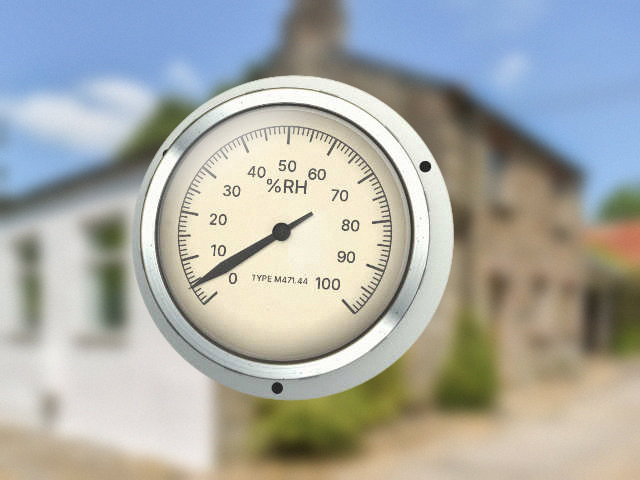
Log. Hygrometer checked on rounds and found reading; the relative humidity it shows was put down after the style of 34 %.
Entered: 4 %
